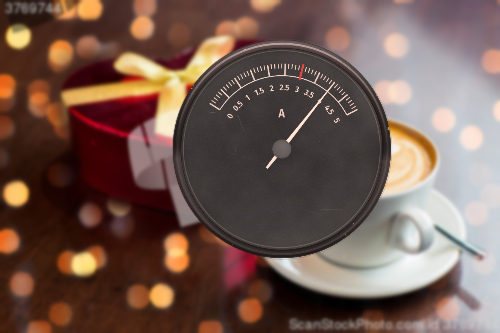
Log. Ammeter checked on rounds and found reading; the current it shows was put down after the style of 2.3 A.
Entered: 4 A
